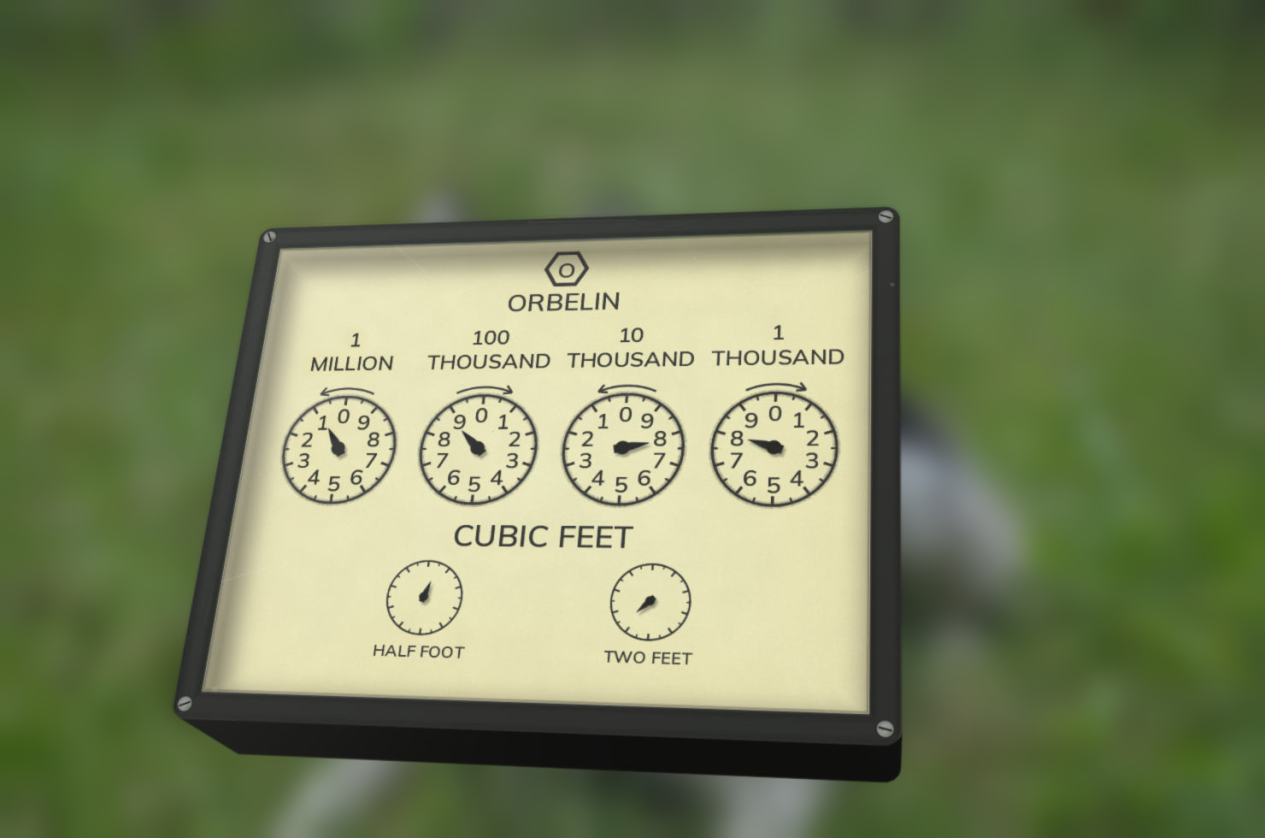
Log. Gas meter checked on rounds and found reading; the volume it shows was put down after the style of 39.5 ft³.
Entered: 87800 ft³
